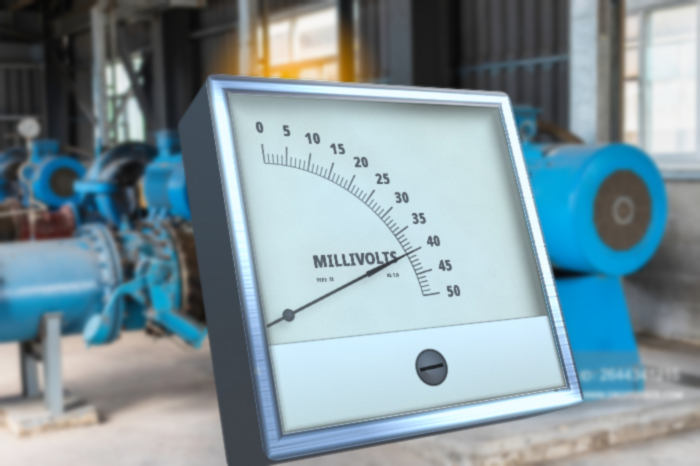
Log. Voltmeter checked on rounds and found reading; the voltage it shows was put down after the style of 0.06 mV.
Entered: 40 mV
